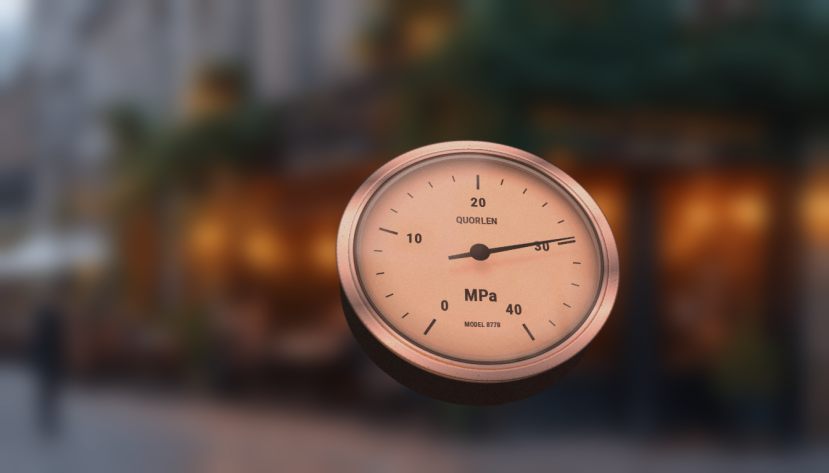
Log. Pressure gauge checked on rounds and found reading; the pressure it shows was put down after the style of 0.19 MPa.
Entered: 30 MPa
